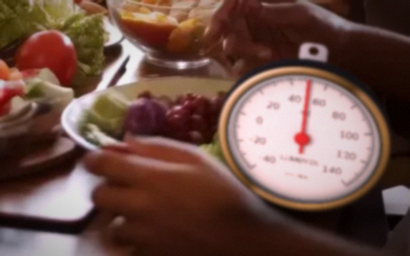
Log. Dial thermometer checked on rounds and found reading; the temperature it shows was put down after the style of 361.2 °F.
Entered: 50 °F
